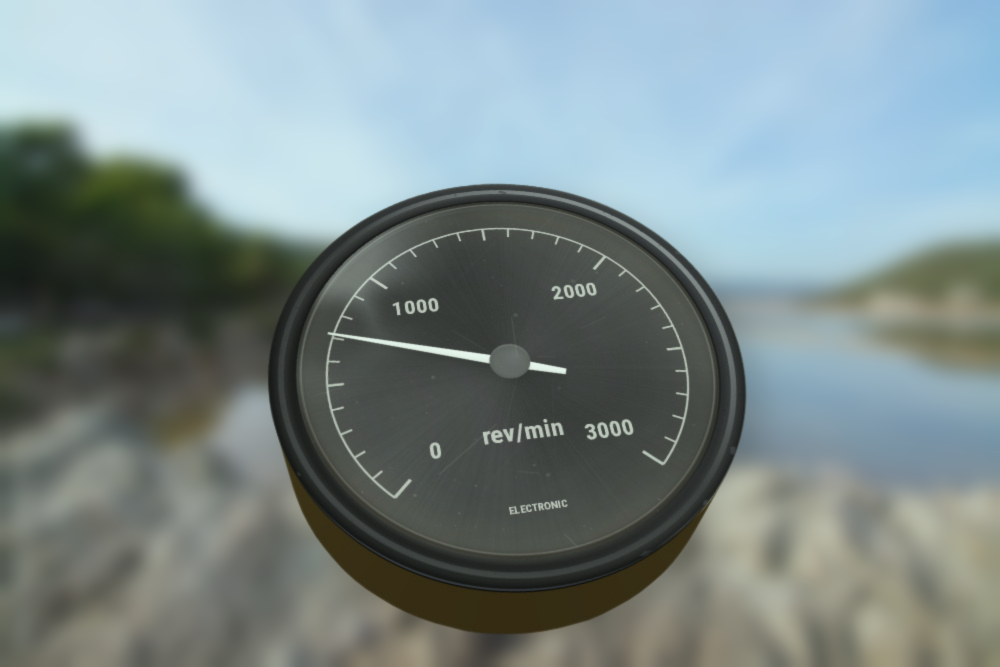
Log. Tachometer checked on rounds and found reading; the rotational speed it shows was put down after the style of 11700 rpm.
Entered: 700 rpm
